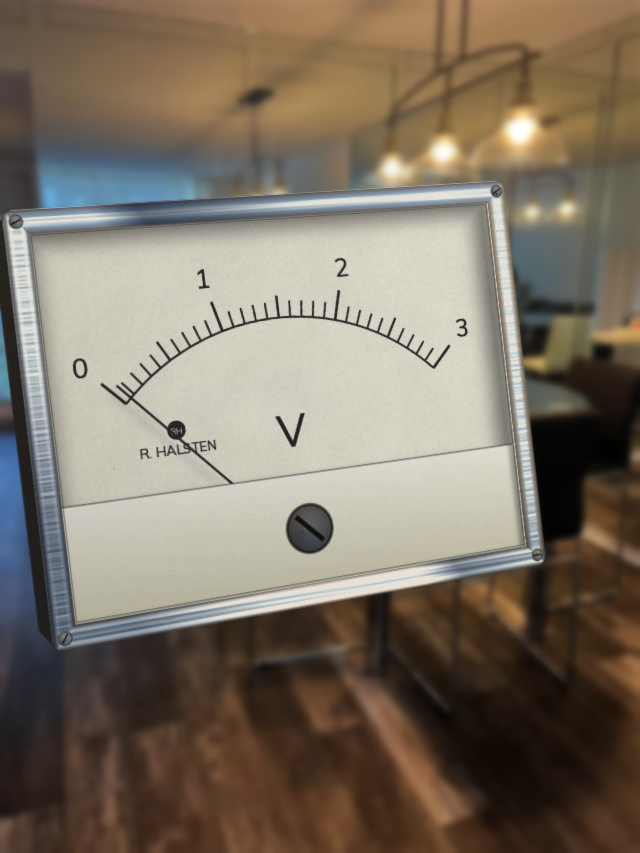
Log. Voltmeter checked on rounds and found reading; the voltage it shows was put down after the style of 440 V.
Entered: 0.05 V
